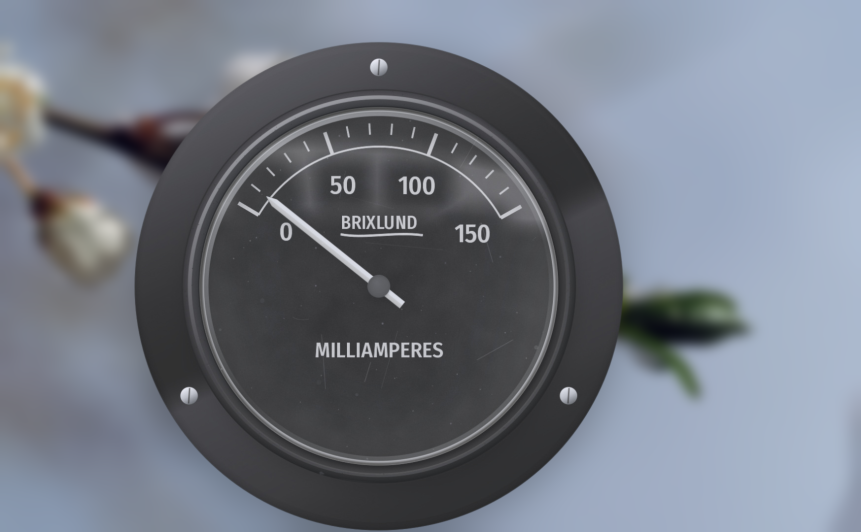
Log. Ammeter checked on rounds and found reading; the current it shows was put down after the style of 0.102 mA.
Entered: 10 mA
